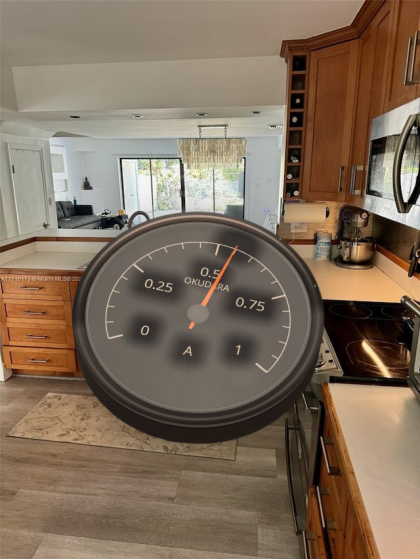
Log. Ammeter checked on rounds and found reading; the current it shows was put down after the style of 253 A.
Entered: 0.55 A
